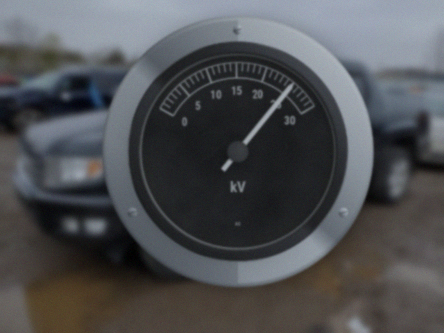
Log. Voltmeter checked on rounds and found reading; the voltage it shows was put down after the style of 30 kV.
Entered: 25 kV
